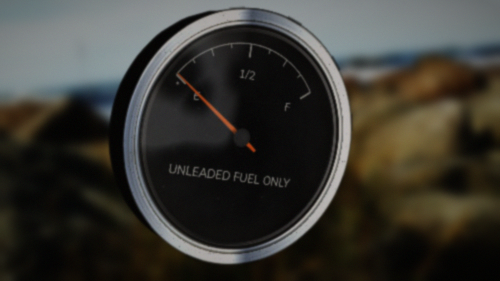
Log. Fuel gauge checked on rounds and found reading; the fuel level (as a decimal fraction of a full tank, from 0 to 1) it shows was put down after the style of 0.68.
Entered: 0
